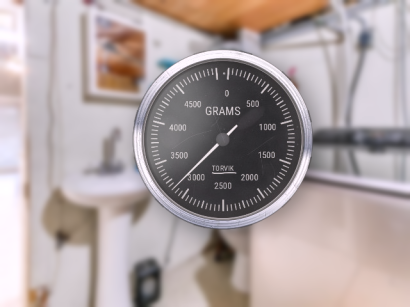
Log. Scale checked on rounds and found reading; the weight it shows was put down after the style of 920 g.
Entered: 3150 g
